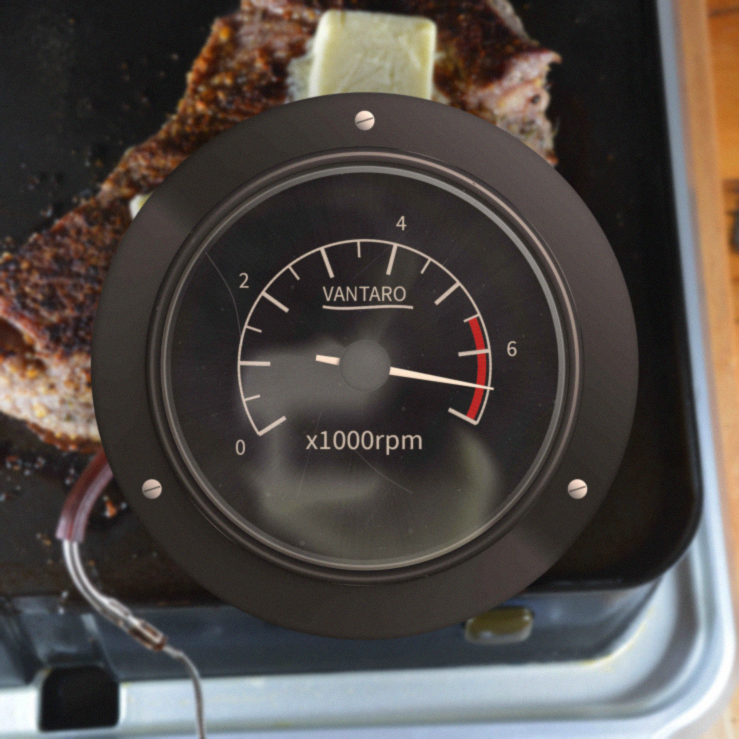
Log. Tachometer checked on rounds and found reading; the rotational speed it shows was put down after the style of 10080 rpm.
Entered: 6500 rpm
